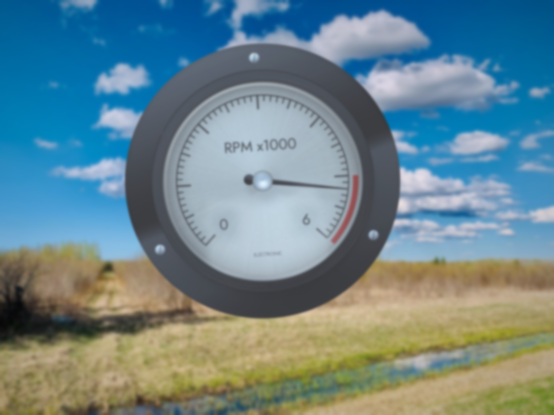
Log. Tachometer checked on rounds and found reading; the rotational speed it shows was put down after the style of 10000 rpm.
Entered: 5200 rpm
